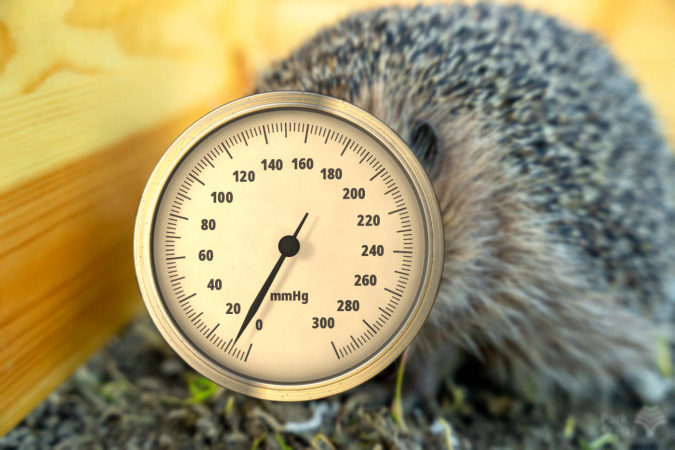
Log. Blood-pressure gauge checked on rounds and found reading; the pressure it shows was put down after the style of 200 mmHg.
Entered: 8 mmHg
